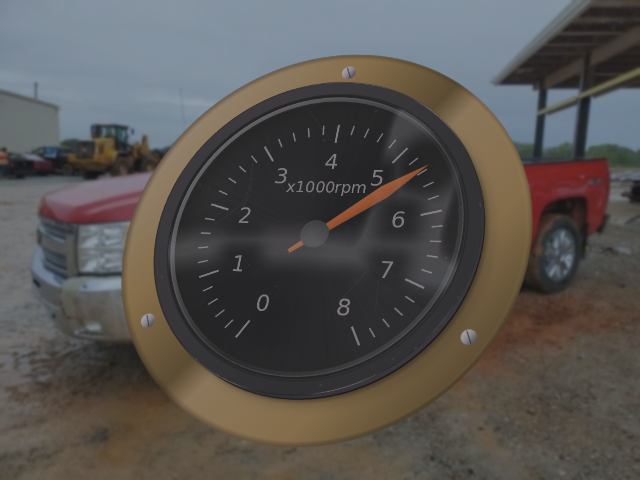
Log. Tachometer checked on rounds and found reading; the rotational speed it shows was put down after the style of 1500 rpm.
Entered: 5400 rpm
